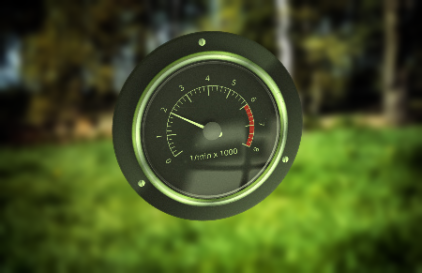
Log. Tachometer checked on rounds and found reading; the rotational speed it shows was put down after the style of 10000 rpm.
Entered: 2000 rpm
